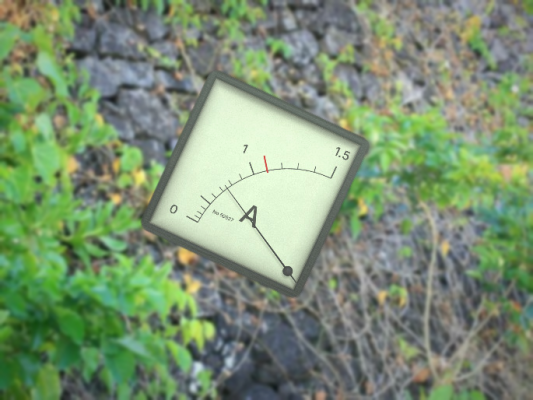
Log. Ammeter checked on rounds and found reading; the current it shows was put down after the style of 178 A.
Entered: 0.75 A
